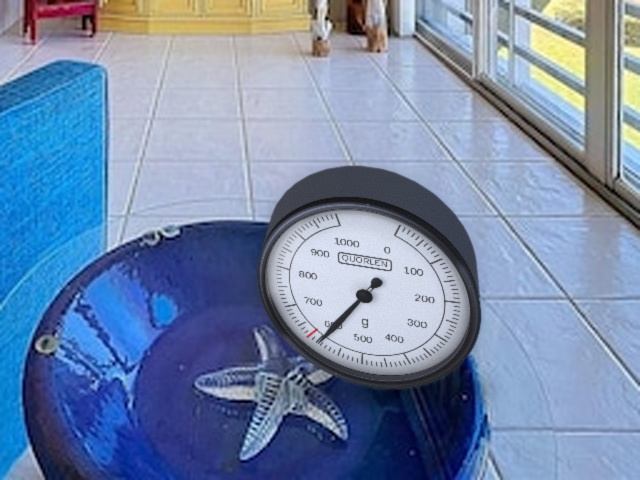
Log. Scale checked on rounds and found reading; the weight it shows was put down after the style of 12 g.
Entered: 600 g
